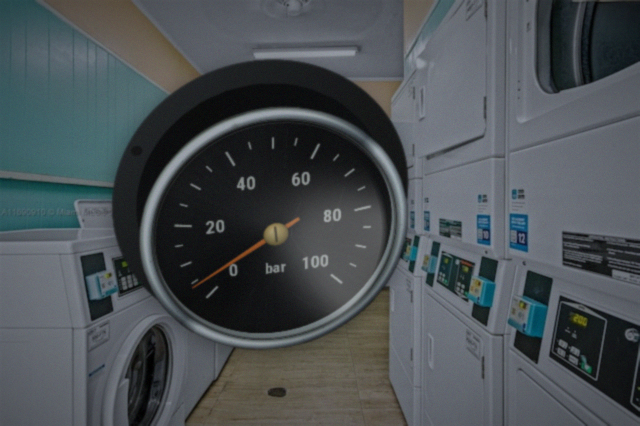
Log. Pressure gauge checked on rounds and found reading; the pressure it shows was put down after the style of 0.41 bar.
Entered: 5 bar
